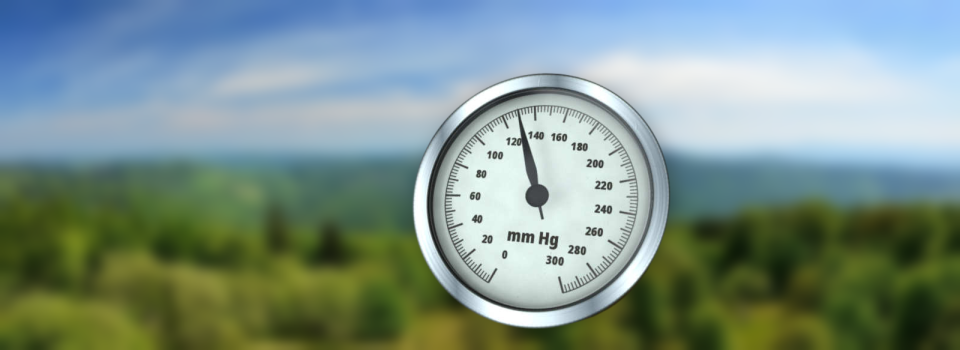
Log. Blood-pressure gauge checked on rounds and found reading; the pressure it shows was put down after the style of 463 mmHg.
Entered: 130 mmHg
